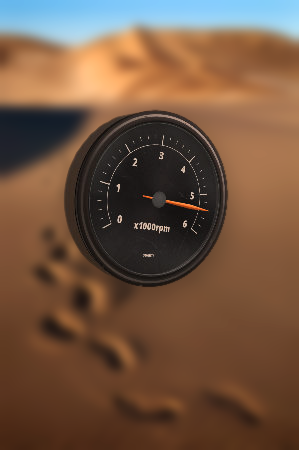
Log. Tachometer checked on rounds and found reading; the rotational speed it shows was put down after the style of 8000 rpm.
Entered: 5400 rpm
